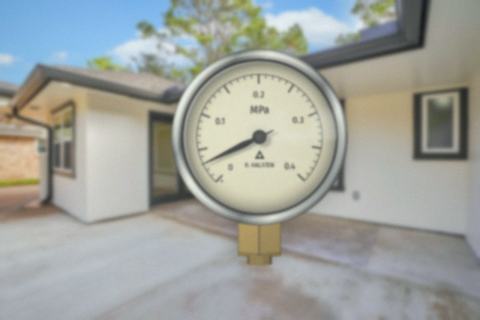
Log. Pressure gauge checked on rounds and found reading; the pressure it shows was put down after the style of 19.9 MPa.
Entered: 0.03 MPa
